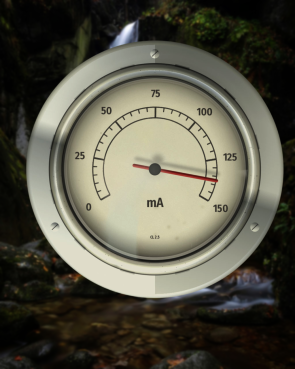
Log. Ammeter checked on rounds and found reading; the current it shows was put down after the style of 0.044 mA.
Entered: 137.5 mA
